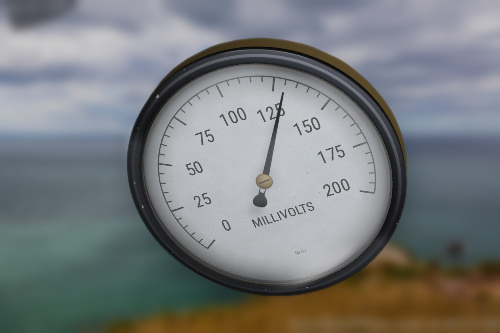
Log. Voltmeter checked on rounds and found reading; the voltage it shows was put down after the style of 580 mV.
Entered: 130 mV
